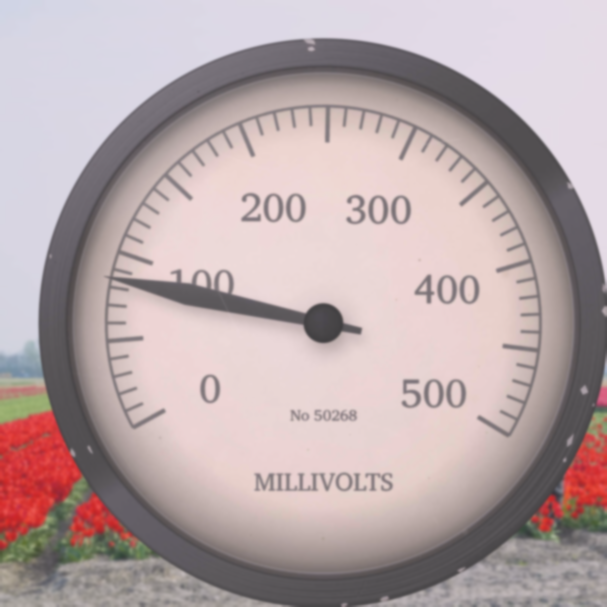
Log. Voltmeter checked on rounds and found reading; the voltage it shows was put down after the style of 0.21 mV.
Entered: 85 mV
